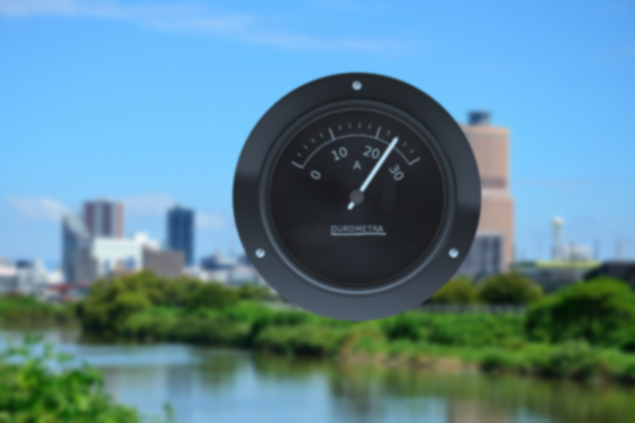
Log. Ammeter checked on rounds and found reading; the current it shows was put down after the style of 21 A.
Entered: 24 A
